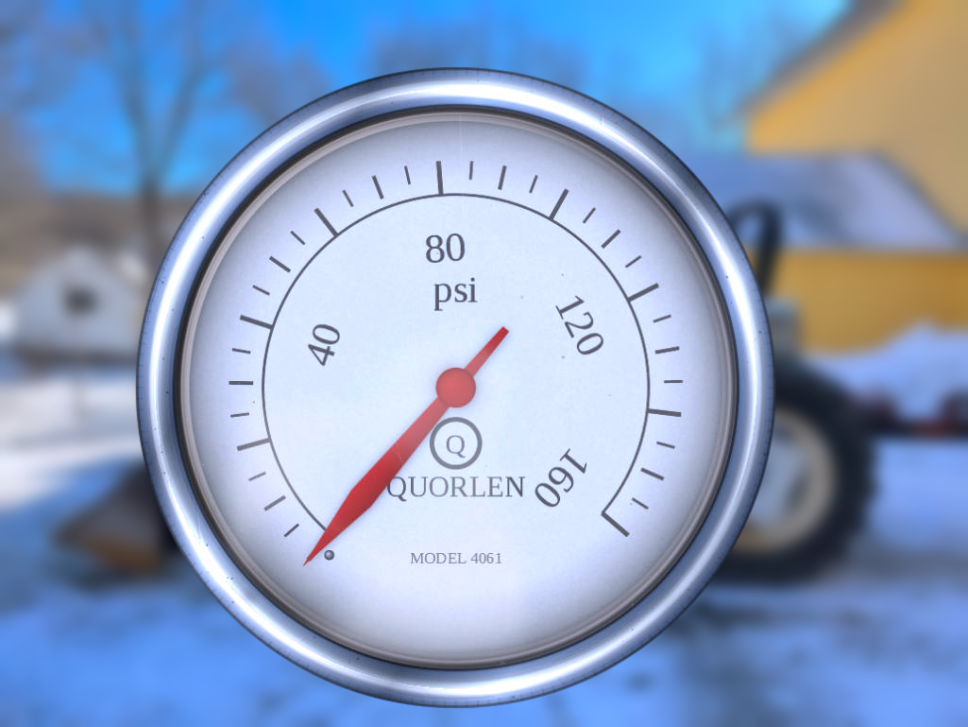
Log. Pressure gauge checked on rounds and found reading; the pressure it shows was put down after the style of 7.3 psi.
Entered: 0 psi
